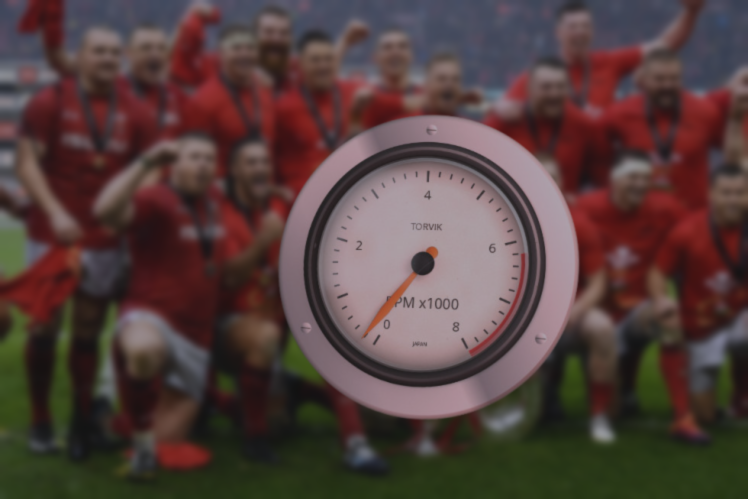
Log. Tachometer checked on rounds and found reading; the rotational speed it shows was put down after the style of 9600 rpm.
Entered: 200 rpm
